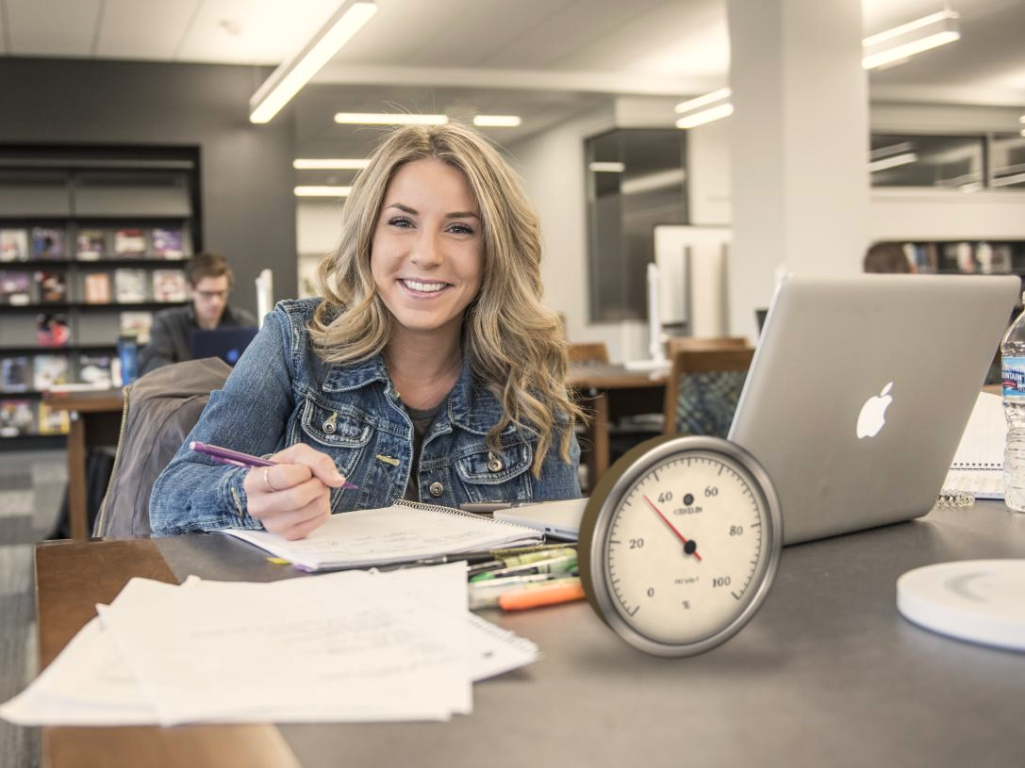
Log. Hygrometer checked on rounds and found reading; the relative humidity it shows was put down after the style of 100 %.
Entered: 34 %
